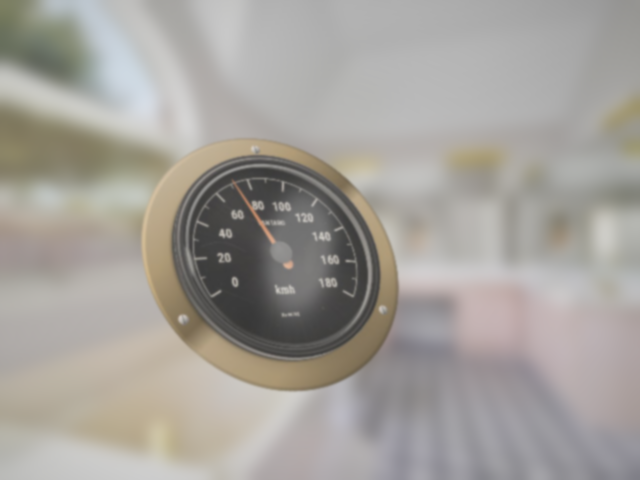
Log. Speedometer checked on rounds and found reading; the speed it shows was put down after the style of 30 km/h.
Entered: 70 km/h
